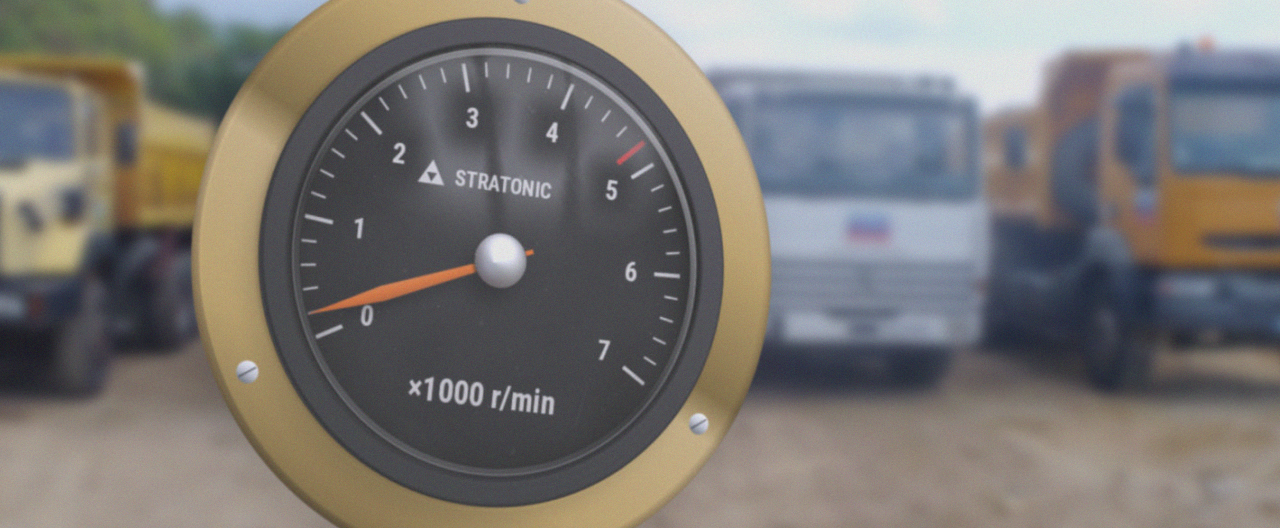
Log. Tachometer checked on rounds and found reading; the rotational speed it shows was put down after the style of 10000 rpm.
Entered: 200 rpm
